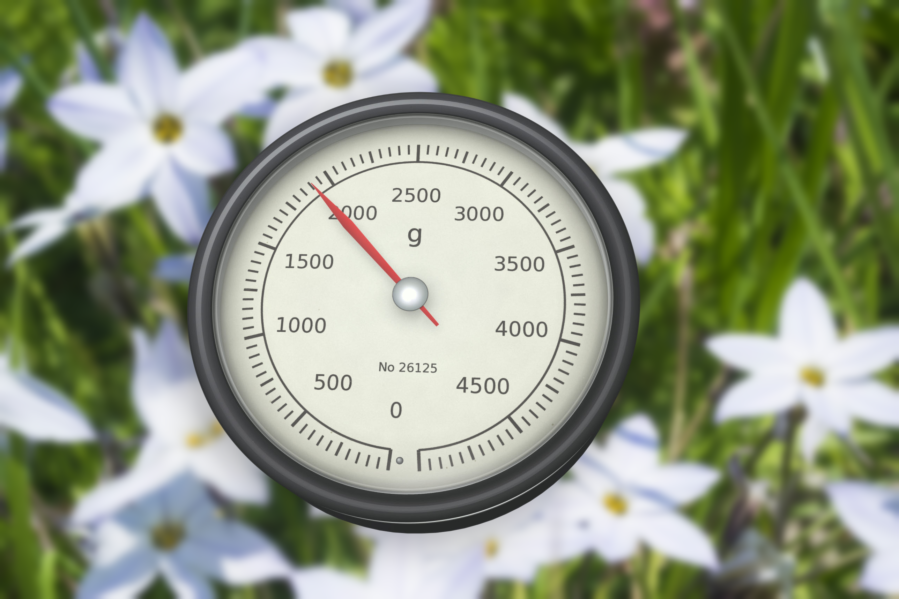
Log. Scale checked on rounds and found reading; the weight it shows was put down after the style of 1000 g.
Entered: 1900 g
